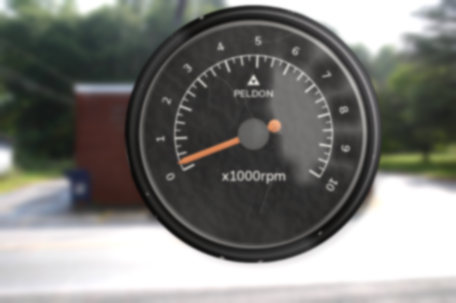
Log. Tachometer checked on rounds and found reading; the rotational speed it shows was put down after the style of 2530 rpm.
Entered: 250 rpm
